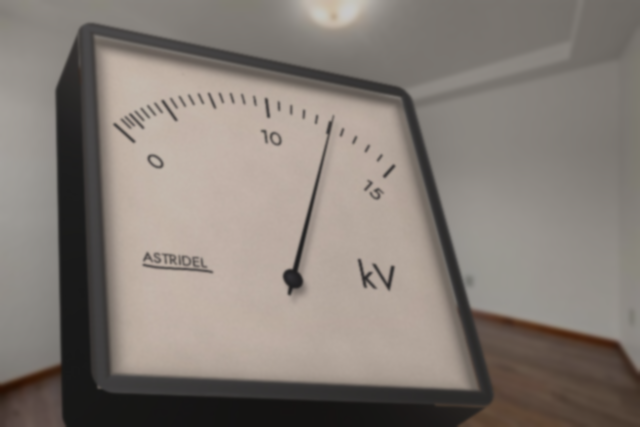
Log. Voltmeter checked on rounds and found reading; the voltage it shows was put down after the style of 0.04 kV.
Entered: 12.5 kV
